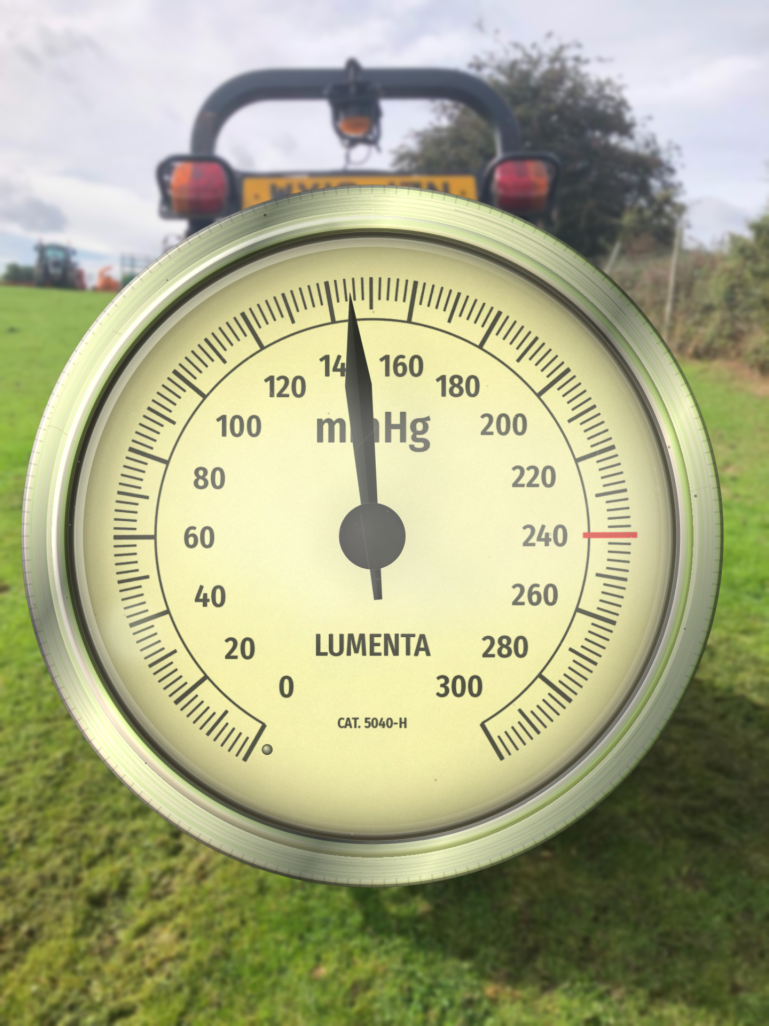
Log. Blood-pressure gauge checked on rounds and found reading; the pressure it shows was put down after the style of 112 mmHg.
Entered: 145 mmHg
